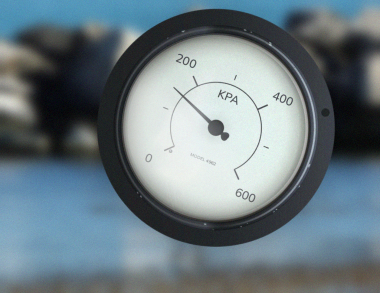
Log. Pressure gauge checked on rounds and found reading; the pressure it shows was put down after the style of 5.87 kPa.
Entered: 150 kPa
